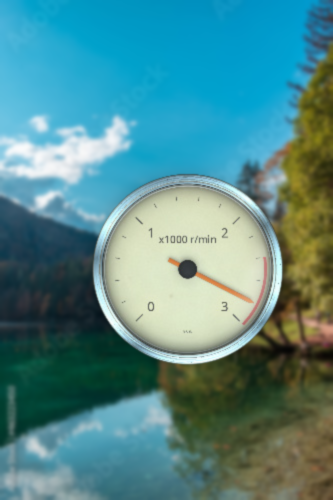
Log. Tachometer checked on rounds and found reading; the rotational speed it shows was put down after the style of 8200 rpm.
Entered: 2800 rpm
